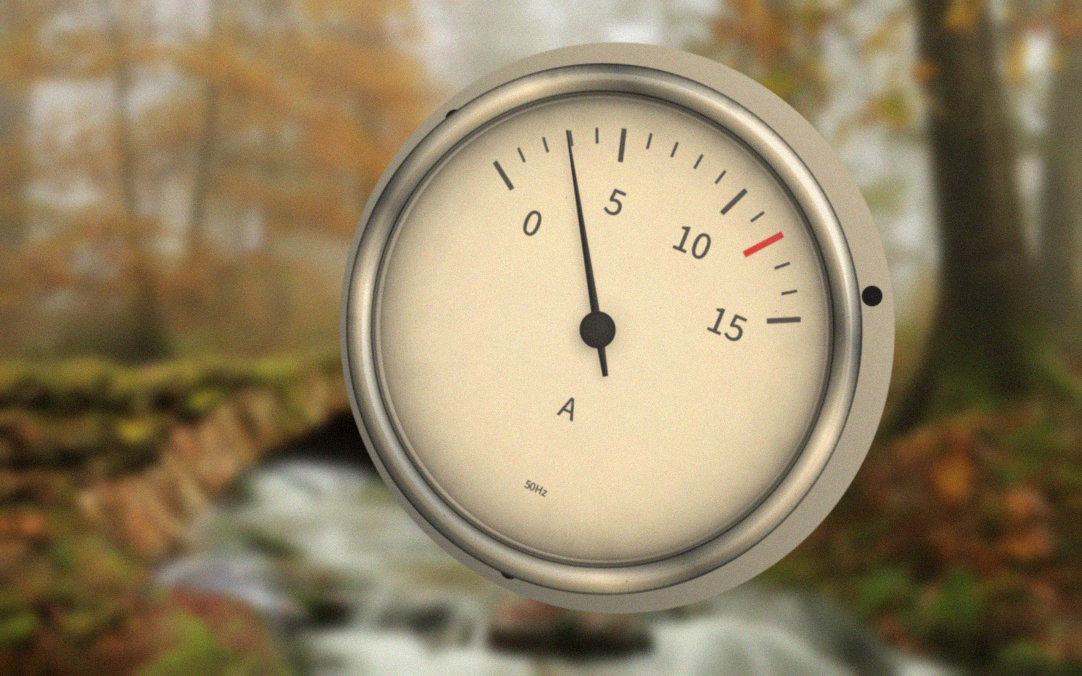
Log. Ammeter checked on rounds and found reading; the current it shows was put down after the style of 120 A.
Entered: 3 A
